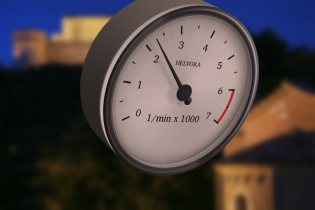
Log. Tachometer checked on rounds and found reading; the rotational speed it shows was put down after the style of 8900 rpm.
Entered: 2250 rpm
